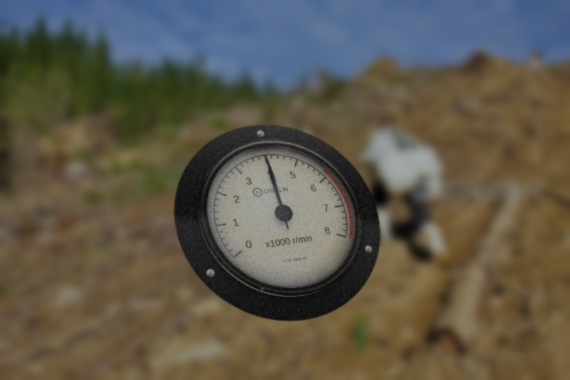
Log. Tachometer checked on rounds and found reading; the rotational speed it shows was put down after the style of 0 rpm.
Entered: 4000 rpm
